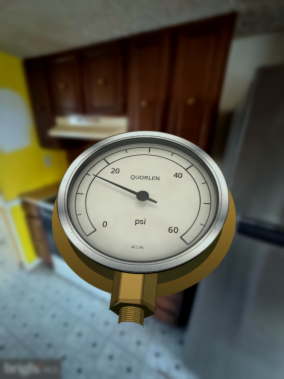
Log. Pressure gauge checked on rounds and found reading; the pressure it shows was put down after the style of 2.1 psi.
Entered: 15 psi
